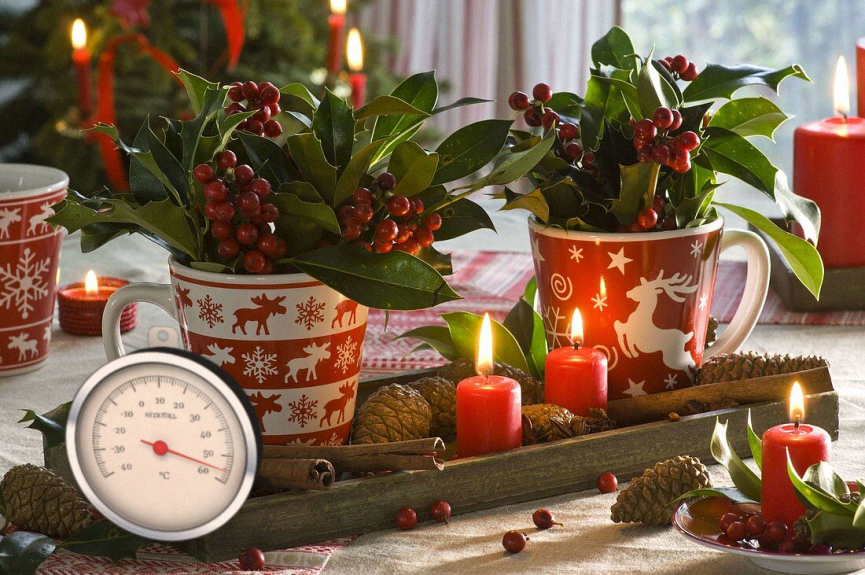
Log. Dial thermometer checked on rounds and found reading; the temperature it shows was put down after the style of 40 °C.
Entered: 55 °C
